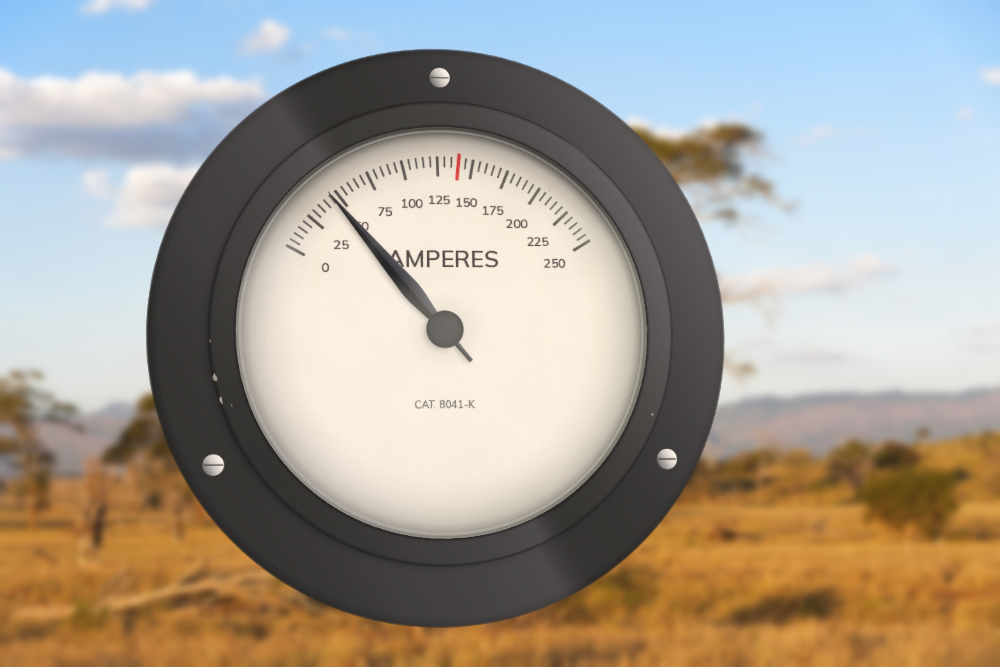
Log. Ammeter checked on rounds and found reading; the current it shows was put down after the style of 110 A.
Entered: 45 A
